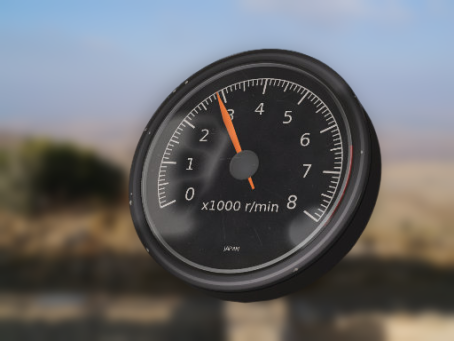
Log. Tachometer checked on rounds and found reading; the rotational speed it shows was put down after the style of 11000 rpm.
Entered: 2900 rpm
